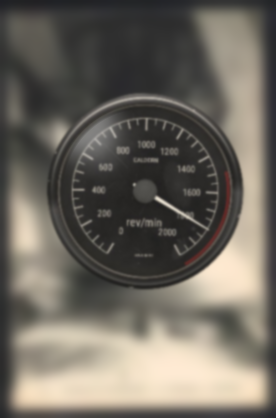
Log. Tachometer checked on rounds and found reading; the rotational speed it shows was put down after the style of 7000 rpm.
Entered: 1800 rpm
